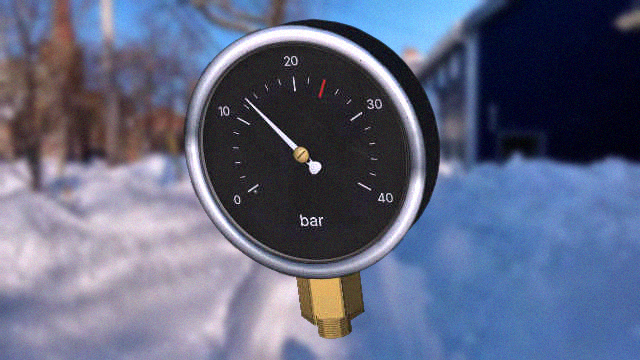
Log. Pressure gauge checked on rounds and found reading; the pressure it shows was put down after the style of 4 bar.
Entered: 13 bar
